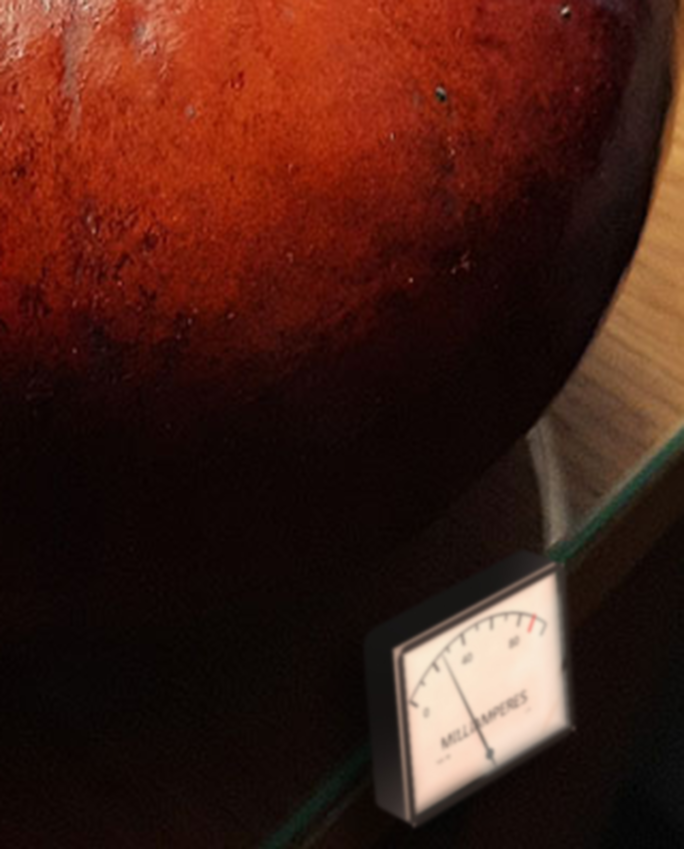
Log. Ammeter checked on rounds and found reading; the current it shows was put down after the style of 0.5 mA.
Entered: 25 mA
